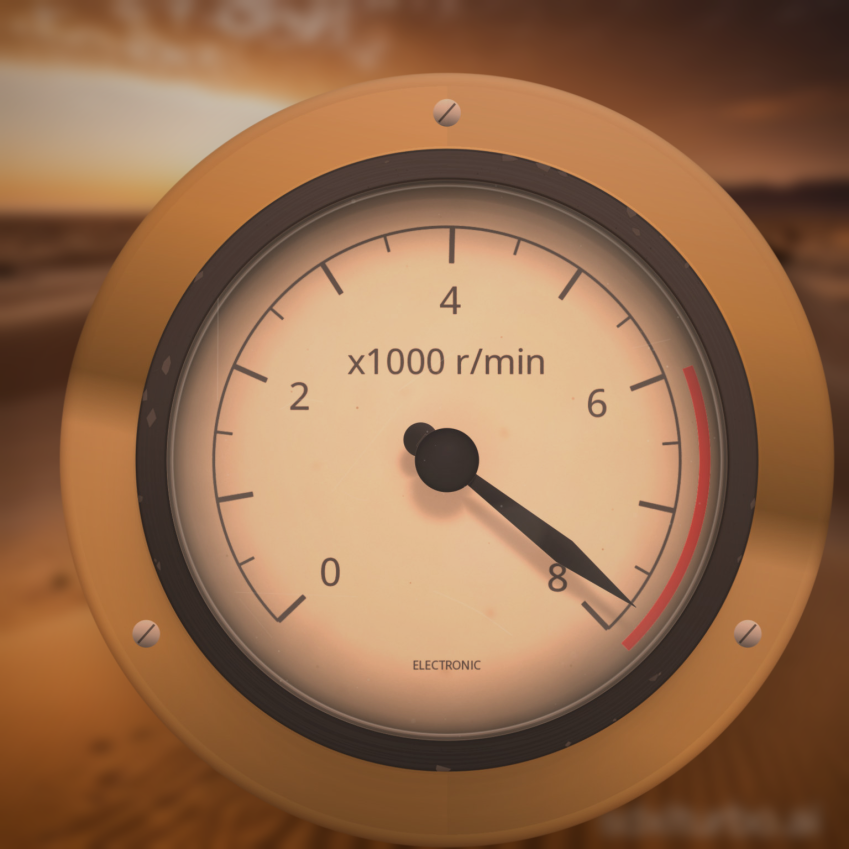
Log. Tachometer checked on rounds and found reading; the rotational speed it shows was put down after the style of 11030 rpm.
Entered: 7750 rpm
